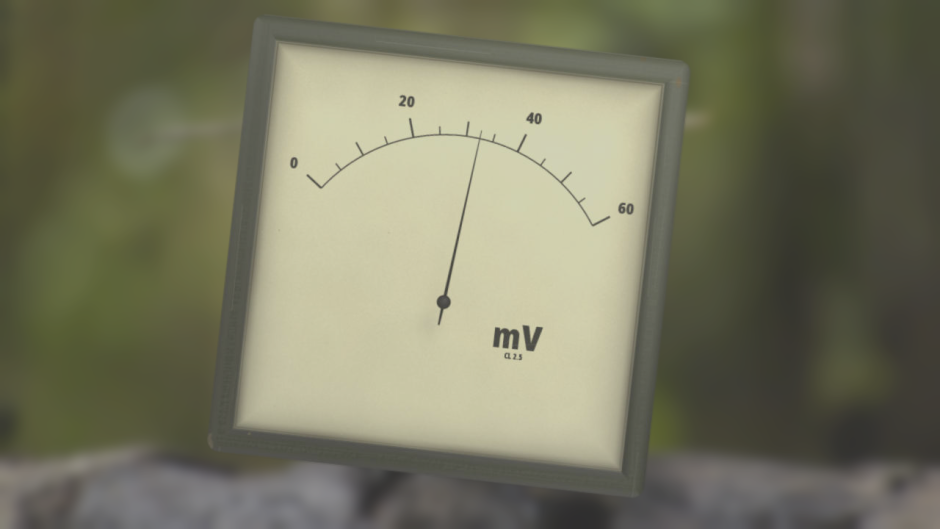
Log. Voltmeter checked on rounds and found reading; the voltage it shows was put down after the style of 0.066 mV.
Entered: 32.5 mV
